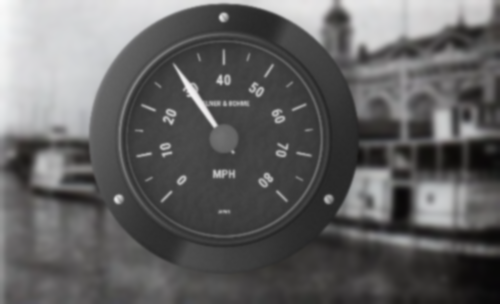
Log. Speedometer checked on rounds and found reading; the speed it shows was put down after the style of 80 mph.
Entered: 30 mph
